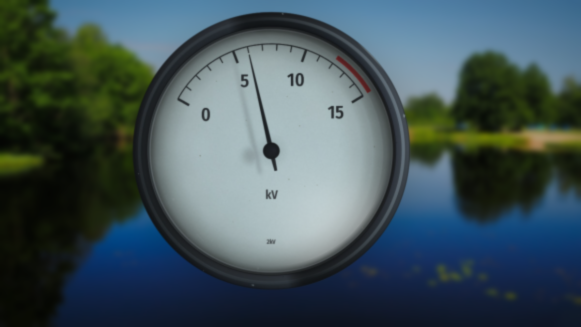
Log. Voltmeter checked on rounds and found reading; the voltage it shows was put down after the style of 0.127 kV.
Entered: 6 kV
